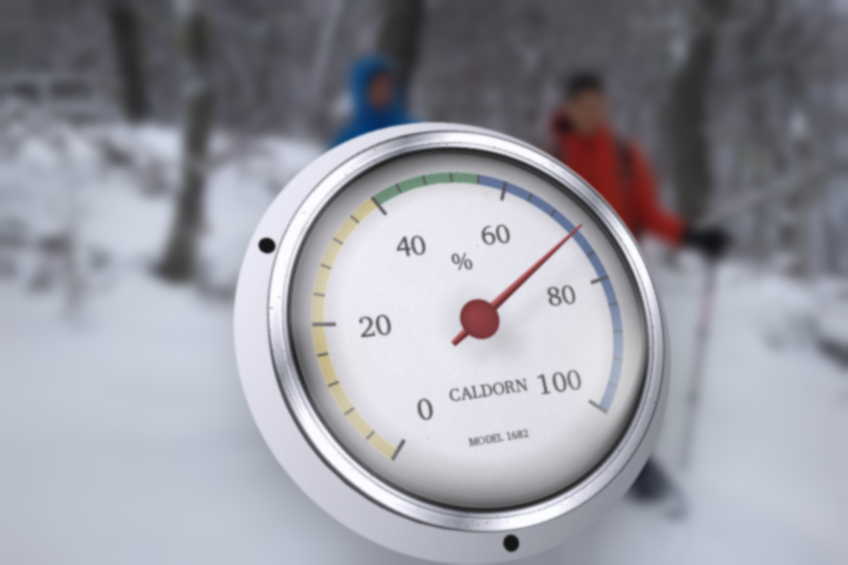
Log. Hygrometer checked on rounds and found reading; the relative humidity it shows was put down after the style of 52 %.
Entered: 72 %
